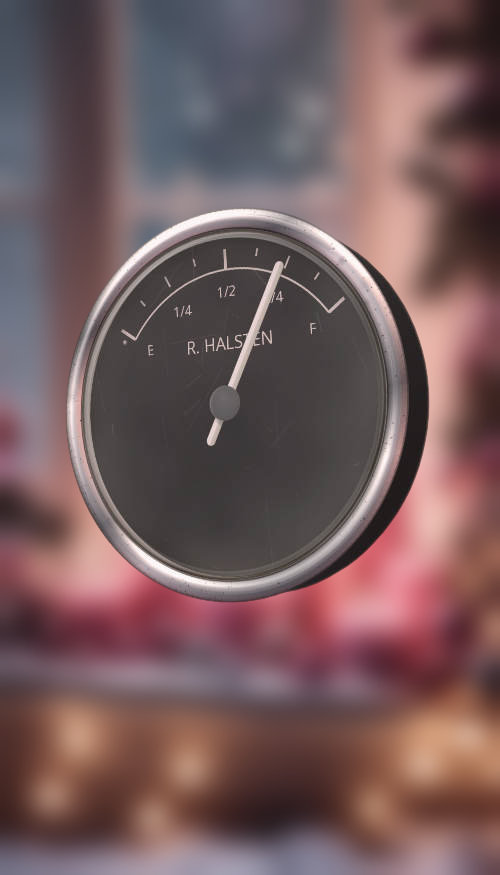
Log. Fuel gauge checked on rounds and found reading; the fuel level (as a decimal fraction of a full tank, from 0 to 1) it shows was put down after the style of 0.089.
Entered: 0.75
